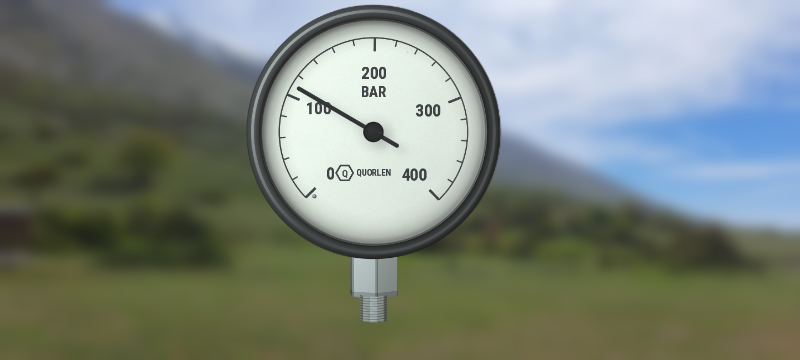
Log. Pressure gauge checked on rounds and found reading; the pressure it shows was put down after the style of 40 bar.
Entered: 110 bar
